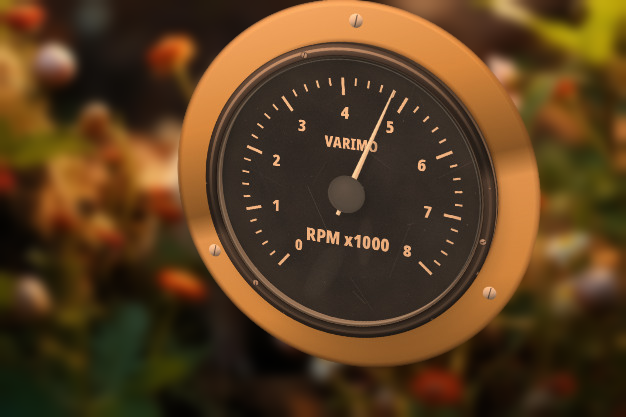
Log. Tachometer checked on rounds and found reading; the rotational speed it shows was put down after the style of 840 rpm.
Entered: 4800 rpm
